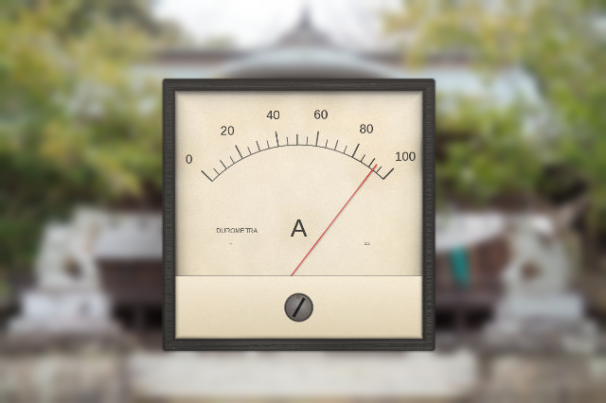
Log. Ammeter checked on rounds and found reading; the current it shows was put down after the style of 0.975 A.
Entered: 92.5 A
